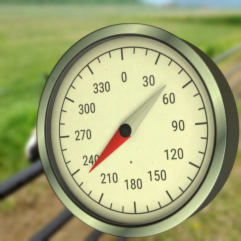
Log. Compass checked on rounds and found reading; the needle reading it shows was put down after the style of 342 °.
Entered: 230 °
